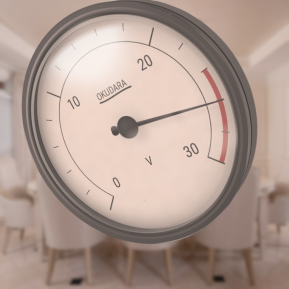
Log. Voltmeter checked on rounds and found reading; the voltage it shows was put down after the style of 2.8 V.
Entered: 26 V
